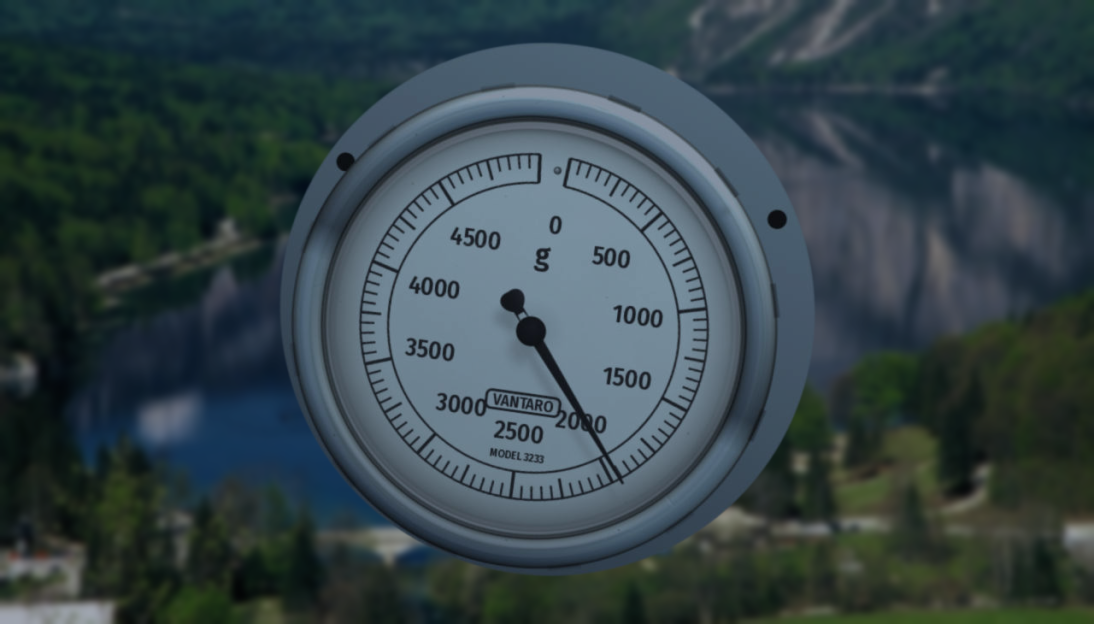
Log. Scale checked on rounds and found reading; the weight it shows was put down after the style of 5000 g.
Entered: 1950 g
